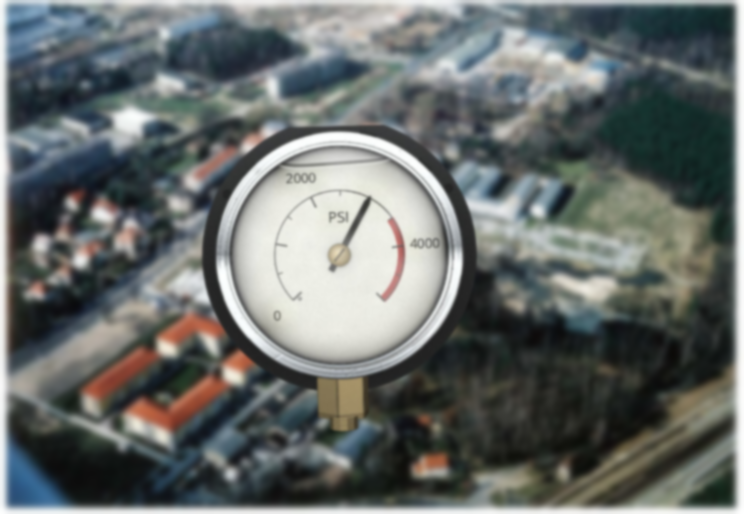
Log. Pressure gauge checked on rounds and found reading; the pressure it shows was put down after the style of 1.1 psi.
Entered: 3000 psi
